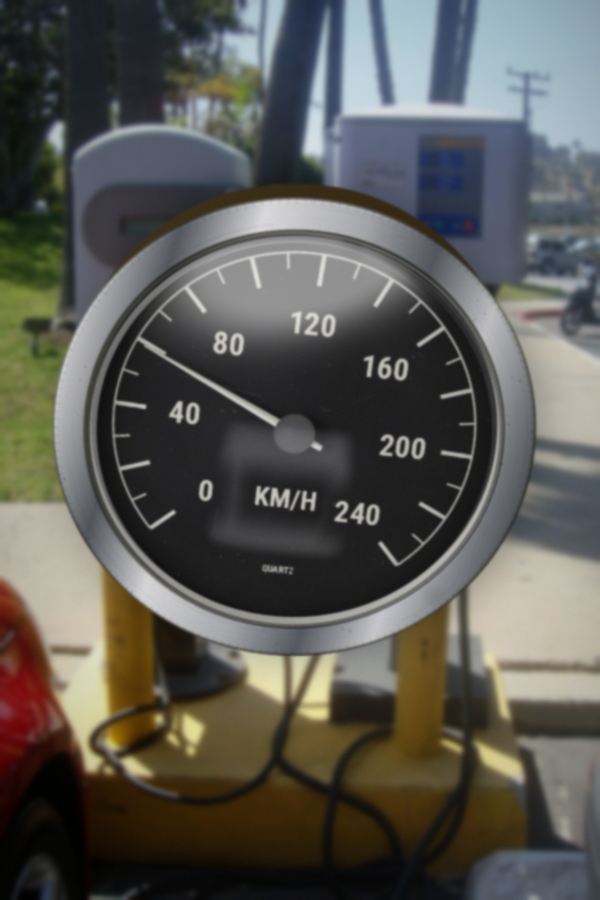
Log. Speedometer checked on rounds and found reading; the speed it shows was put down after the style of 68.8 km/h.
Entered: 60 km/h
